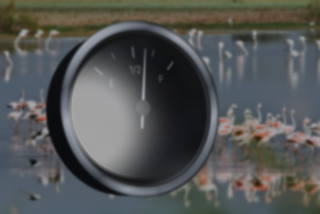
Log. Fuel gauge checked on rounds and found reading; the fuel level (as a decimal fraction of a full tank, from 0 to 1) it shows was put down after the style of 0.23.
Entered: 0.625
